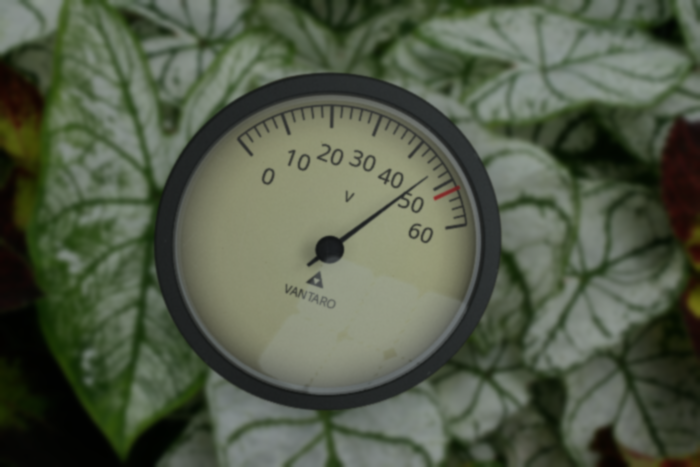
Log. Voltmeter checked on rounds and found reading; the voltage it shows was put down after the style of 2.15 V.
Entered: 46 V
